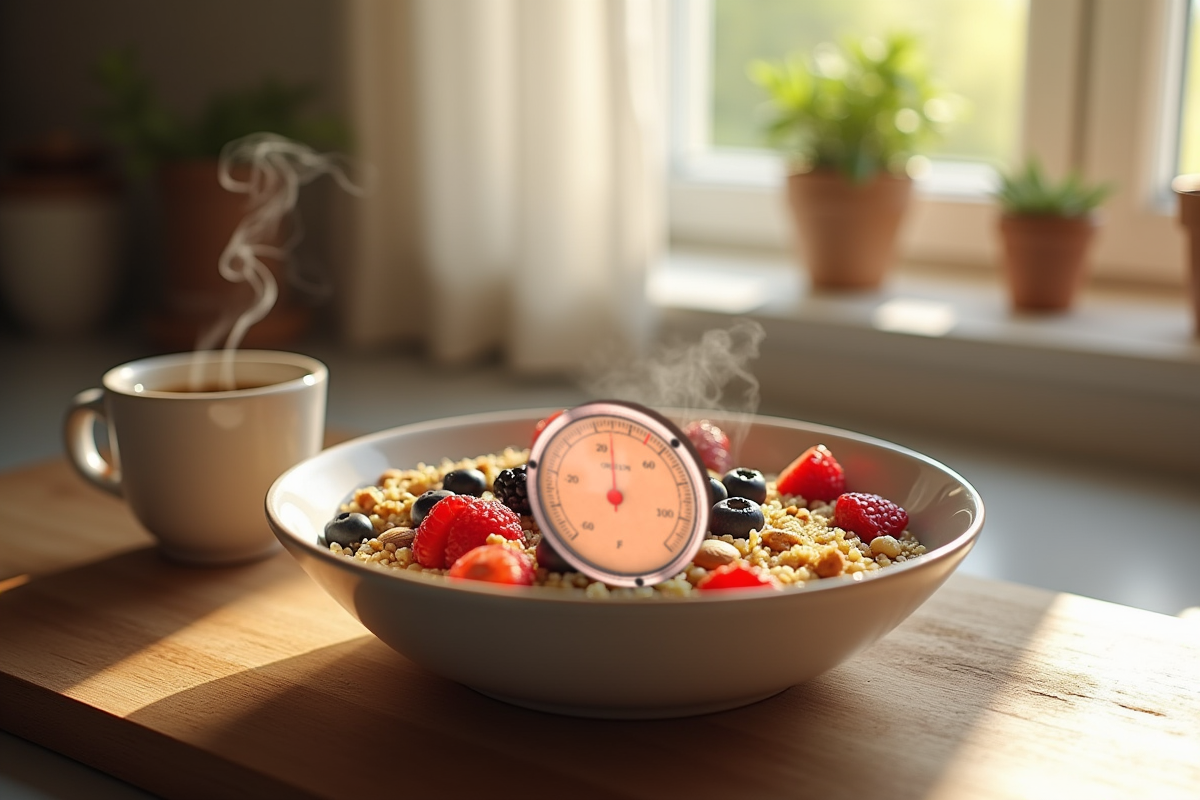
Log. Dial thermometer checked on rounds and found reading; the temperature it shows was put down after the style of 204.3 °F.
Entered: 30 °F
